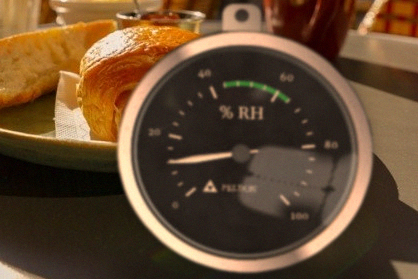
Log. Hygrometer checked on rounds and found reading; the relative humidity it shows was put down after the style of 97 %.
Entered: 12 %
